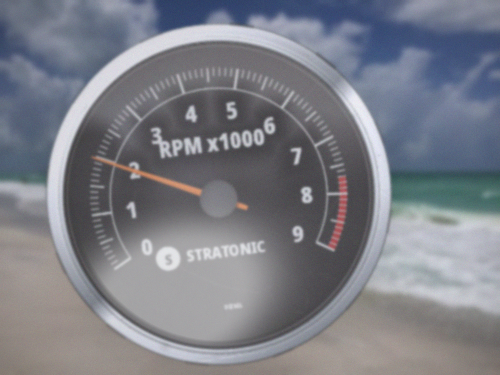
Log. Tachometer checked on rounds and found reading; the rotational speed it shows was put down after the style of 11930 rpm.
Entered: 2000 rpm
